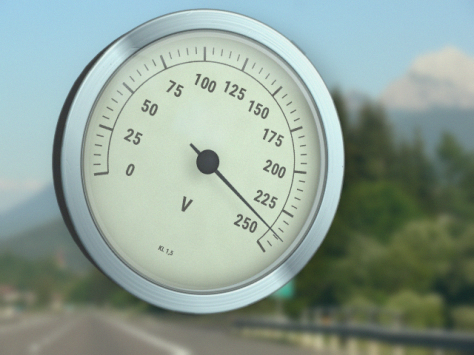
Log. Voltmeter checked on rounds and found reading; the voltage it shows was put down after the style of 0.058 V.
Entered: 240 V
